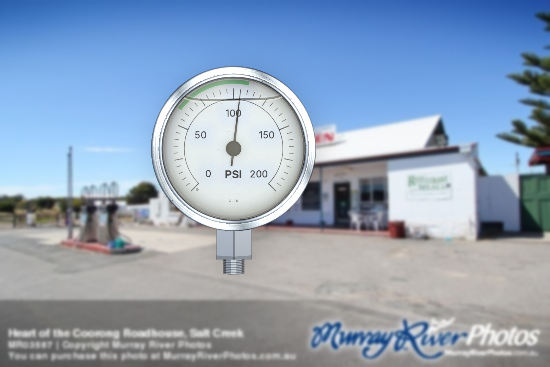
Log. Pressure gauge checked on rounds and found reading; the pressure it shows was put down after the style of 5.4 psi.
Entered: 105 psi
